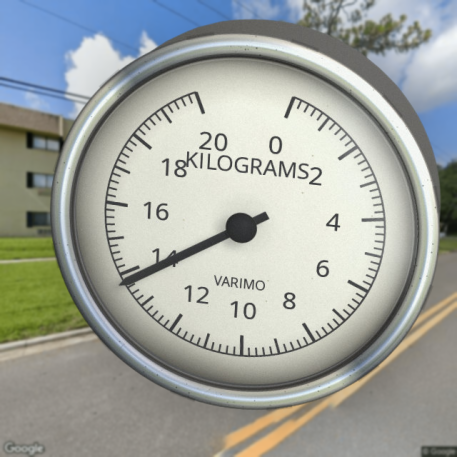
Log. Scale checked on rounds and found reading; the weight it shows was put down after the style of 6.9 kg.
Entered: 13.8 kg
